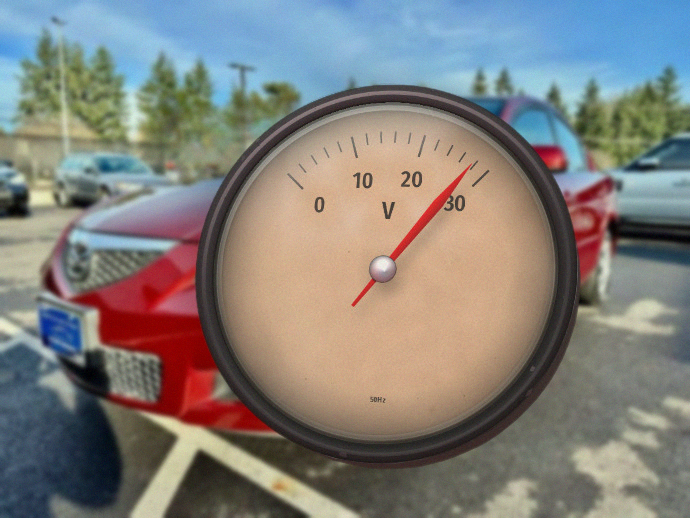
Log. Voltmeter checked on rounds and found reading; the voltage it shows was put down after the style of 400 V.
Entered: 28 V
